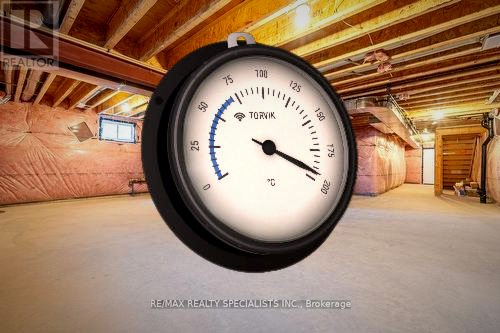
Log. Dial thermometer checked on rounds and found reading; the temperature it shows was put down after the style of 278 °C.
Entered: 195 °C
